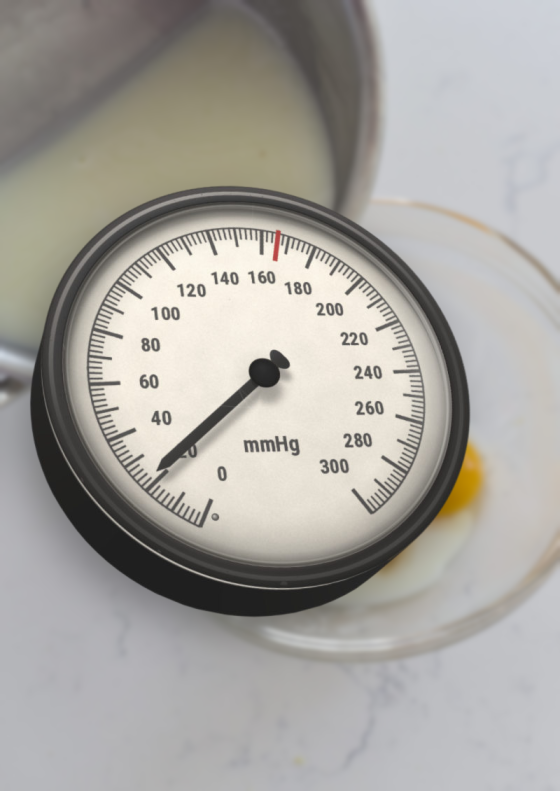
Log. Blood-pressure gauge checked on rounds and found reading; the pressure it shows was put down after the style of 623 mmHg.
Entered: 22 mmHg
